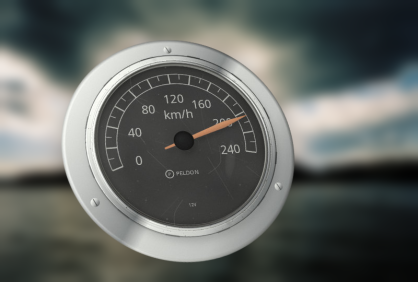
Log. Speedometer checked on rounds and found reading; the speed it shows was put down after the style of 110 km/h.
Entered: 205 km/h
